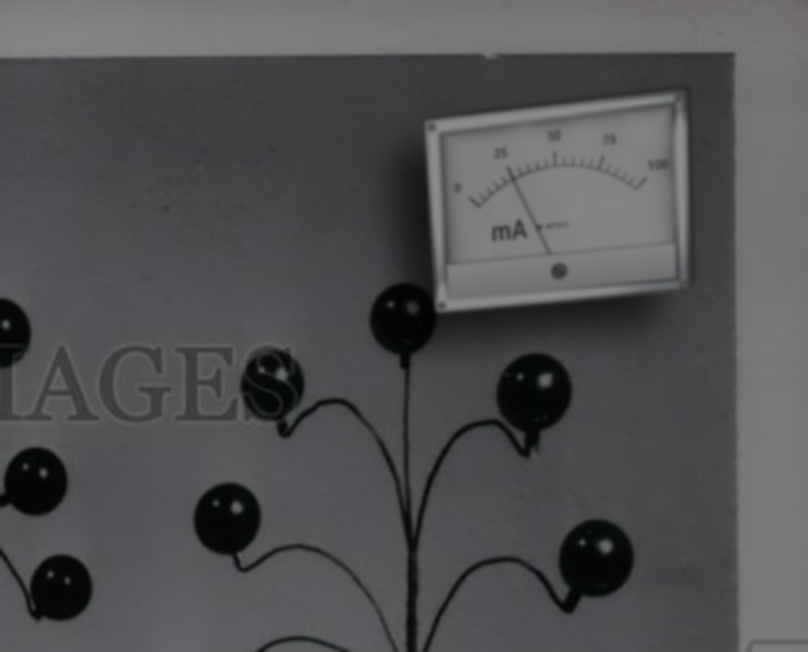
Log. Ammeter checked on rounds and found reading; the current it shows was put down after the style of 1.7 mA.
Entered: 25 mA
